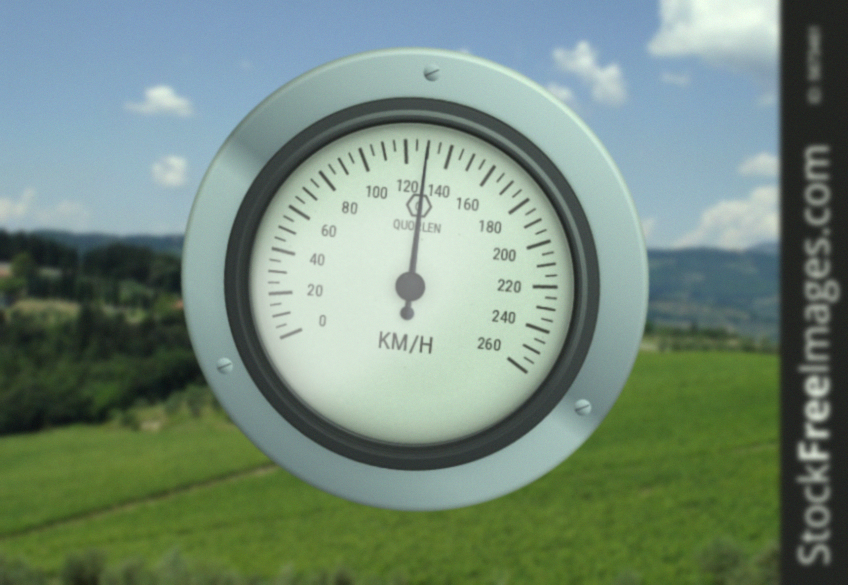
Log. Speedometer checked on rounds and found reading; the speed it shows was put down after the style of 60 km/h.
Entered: 130 km/h
